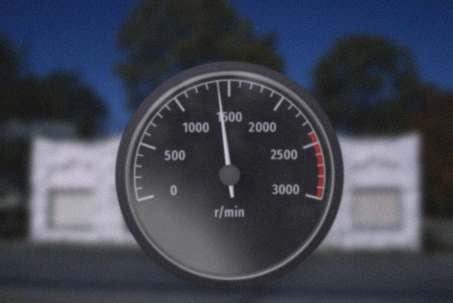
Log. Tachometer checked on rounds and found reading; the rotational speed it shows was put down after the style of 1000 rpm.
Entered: 1400 rpm
